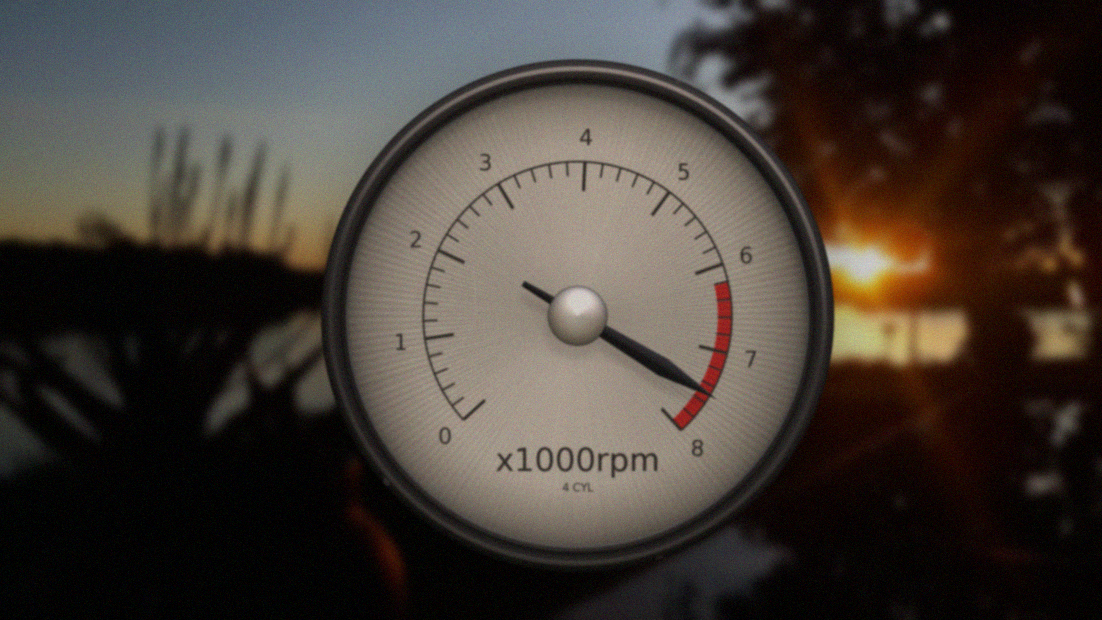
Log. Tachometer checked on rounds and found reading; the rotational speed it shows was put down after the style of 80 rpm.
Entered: 7500 rpm
